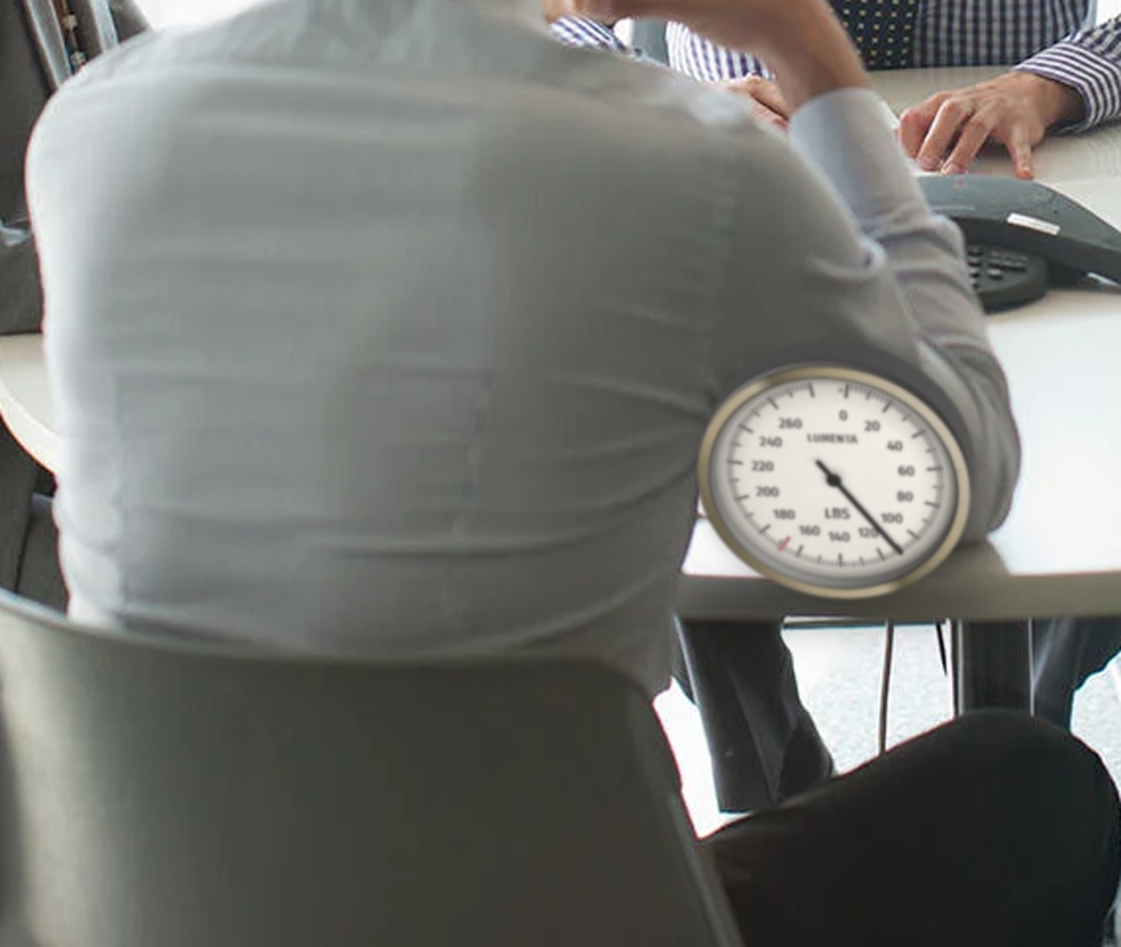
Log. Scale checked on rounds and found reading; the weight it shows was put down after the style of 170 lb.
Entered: 110 lb
